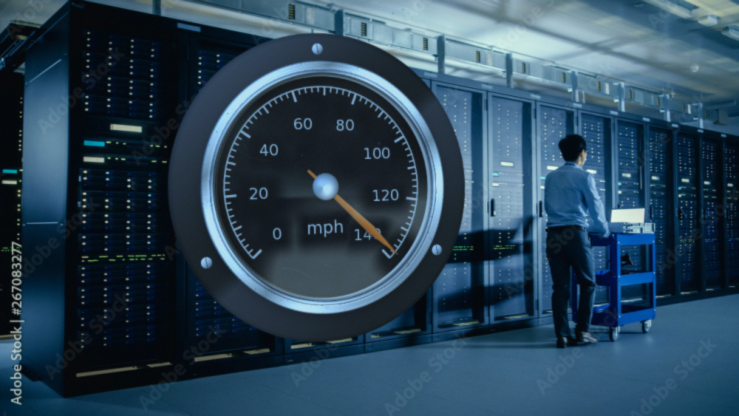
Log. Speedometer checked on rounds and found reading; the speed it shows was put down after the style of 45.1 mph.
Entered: 138 mph
